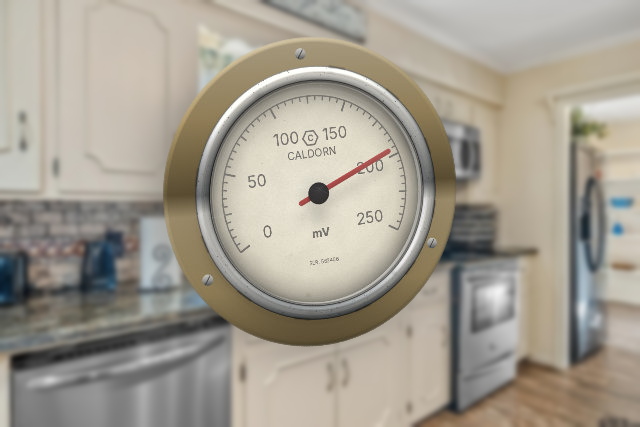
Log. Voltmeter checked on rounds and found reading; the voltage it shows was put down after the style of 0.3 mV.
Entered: 195 mV
